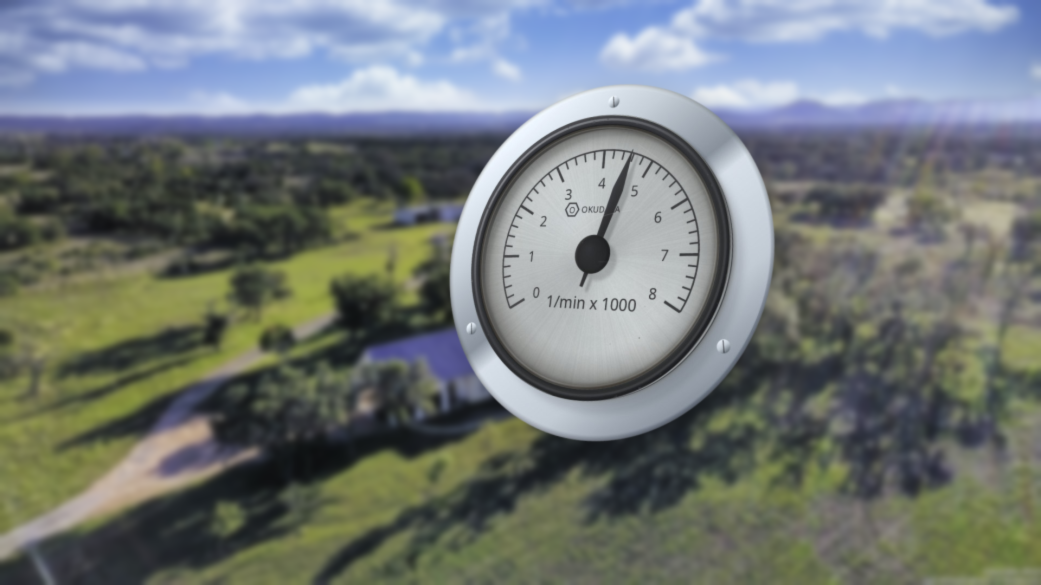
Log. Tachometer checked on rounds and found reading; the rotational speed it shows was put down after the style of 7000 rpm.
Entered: 4600 rpm
